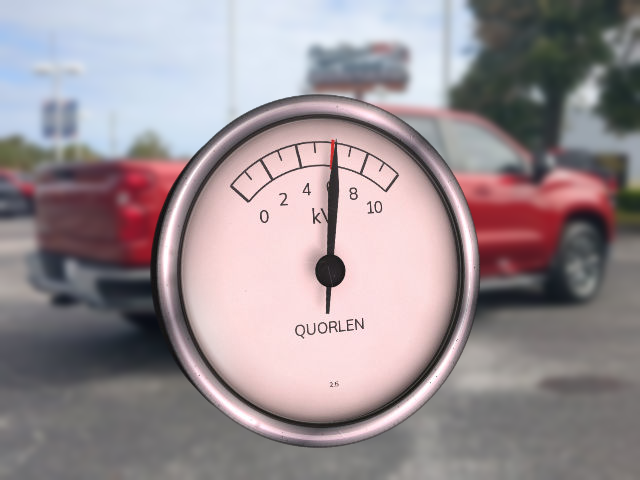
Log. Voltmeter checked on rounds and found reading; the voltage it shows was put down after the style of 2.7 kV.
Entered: 6 kV
